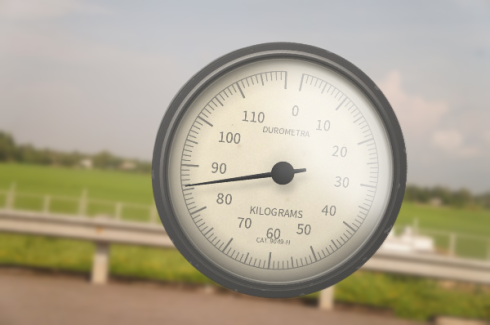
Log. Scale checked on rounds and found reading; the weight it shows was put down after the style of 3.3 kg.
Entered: 86 kg
